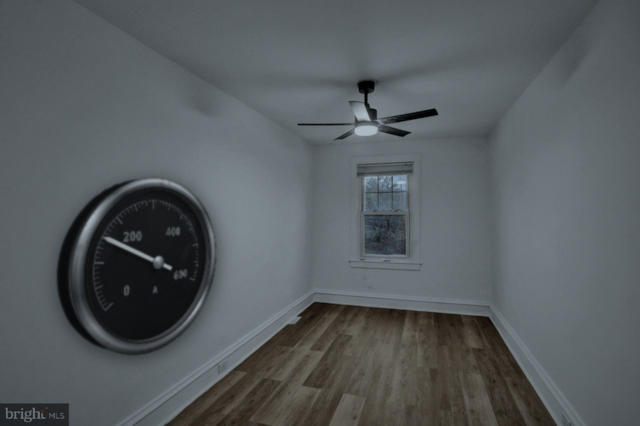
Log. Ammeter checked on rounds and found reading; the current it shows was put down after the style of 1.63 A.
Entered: 150 A
